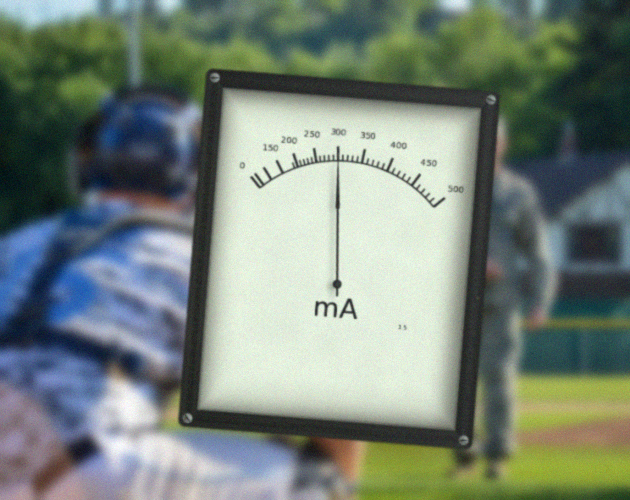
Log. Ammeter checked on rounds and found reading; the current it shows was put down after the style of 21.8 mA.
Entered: 300 mA
